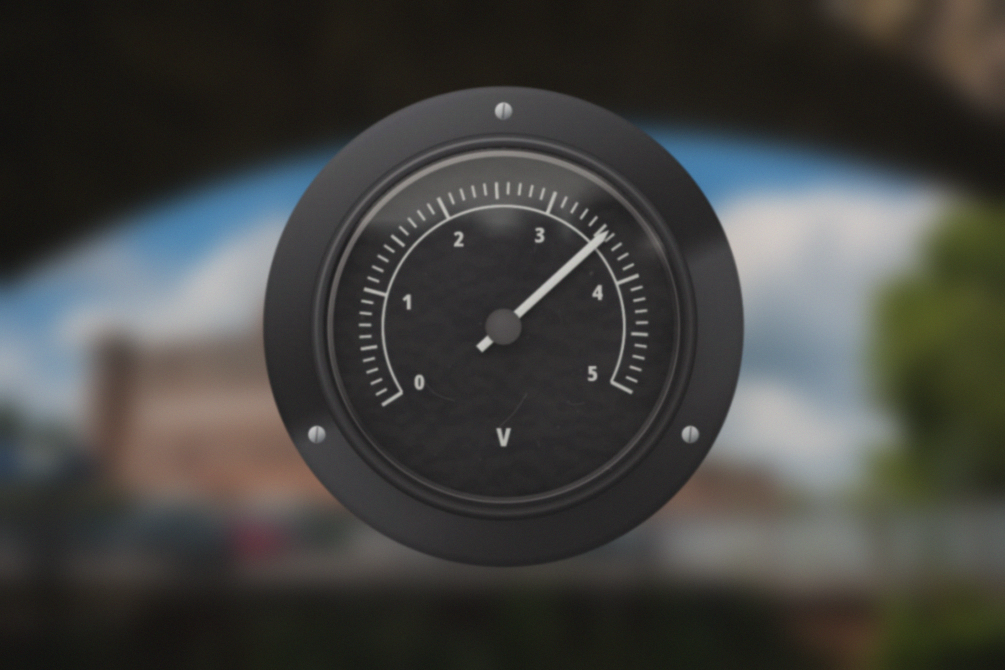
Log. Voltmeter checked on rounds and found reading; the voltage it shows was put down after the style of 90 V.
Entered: 3.55 V
